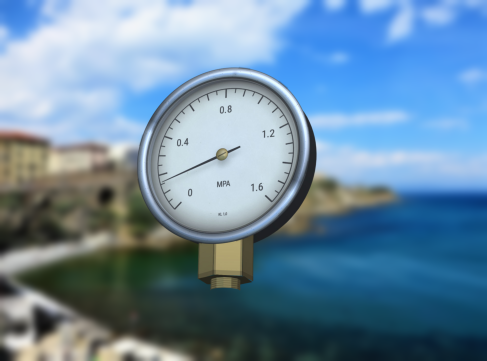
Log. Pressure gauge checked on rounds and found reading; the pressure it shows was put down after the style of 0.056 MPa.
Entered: 0.15 MPa
